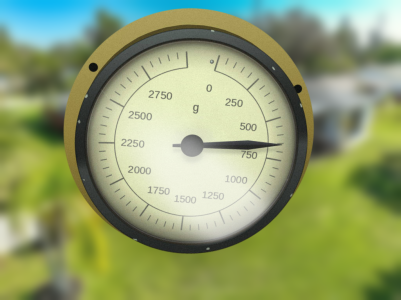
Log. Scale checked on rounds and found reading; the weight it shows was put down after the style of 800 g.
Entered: 650 g
